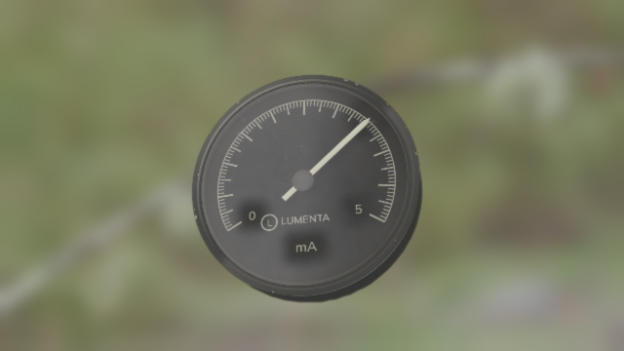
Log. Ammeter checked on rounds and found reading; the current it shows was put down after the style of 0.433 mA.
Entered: 3.5 mA
